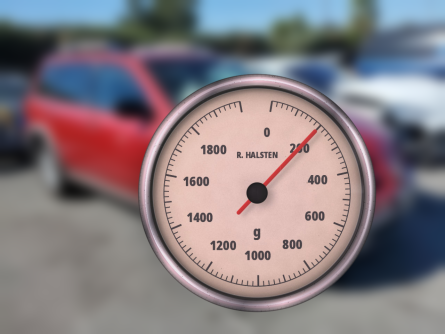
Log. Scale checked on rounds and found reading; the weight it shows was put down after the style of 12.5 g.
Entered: 200 g
